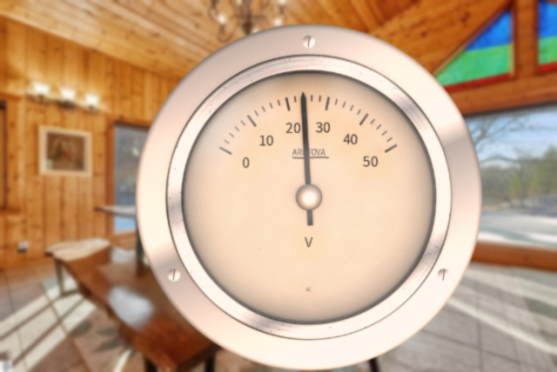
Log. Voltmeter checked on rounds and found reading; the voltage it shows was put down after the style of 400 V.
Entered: 24 V
